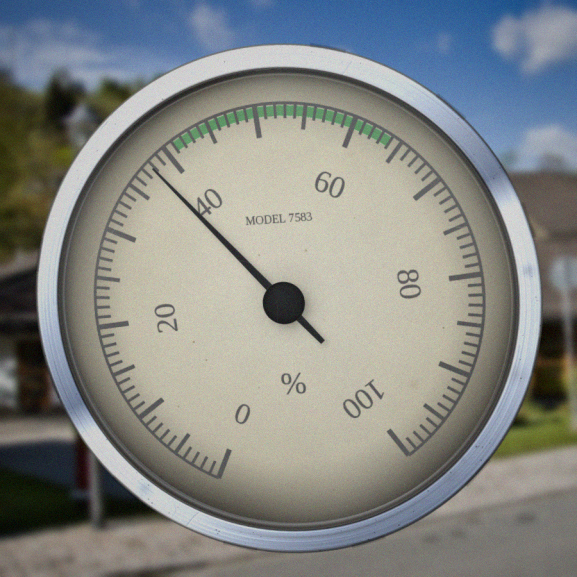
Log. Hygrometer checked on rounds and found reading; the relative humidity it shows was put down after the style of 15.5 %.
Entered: 38 %
